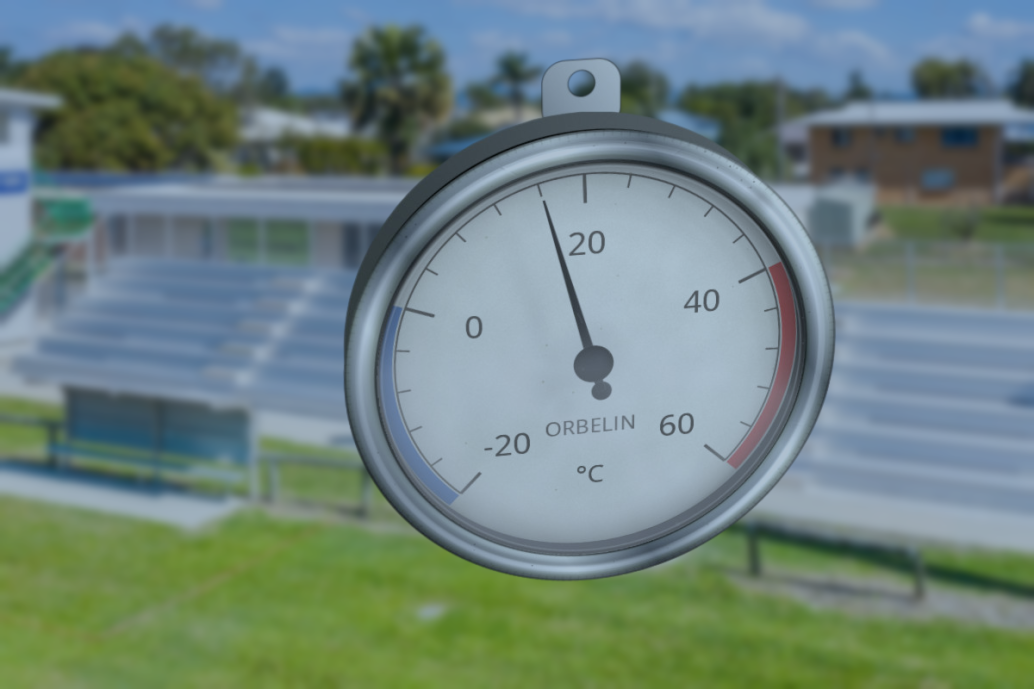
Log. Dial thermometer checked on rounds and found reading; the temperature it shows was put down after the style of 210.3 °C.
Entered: 16 °C
